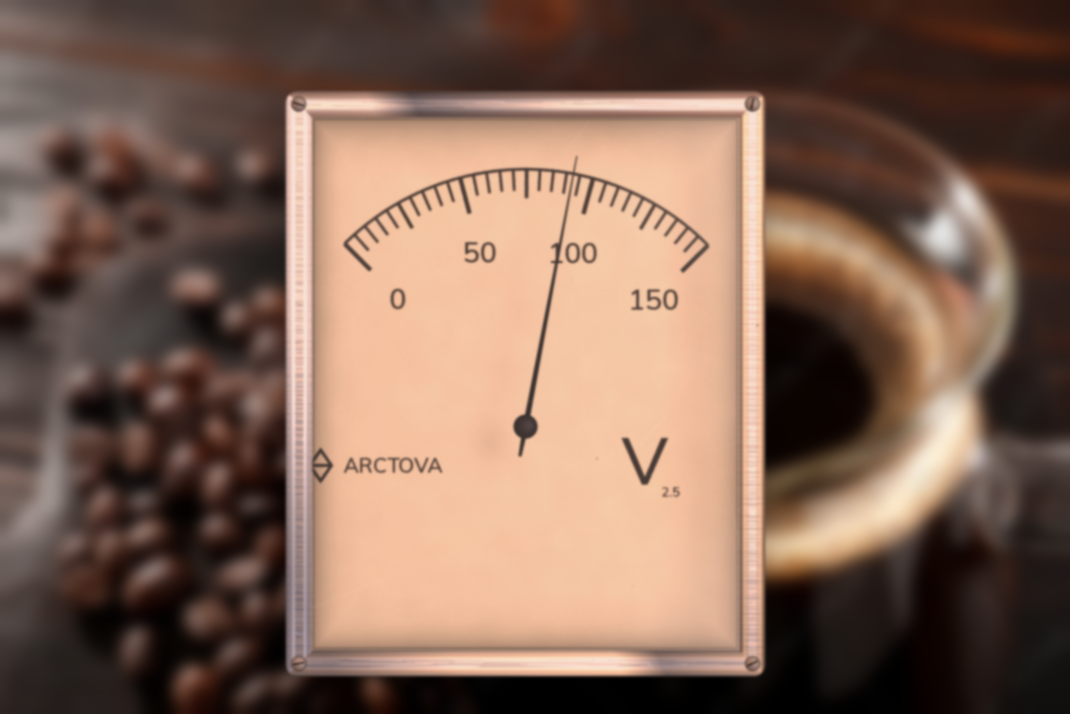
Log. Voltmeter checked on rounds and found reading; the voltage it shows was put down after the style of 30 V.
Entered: 92.5 V
